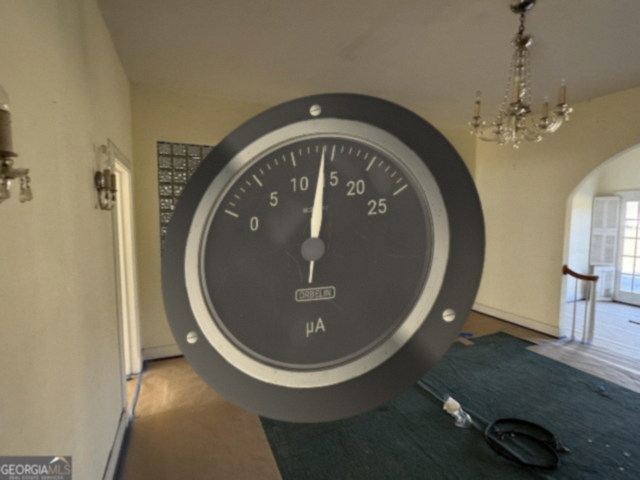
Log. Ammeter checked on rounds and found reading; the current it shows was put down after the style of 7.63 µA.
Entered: 14 µA
